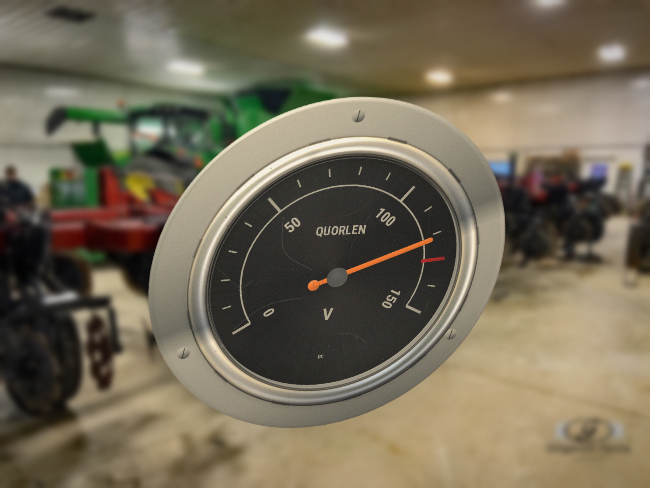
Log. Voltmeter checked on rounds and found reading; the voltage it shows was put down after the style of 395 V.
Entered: 120 V
